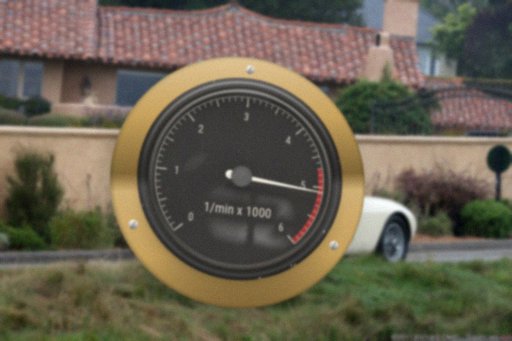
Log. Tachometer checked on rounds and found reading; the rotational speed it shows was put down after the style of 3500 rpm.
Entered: 5100 rpm
